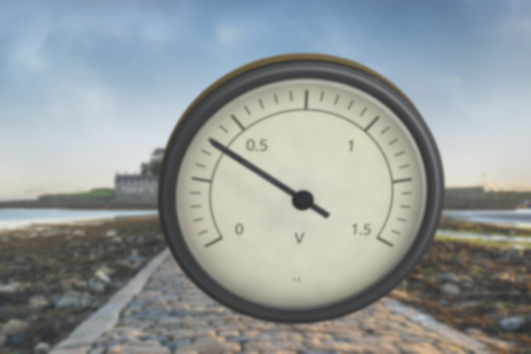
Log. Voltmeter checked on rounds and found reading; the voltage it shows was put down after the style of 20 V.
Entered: 0.4 V
